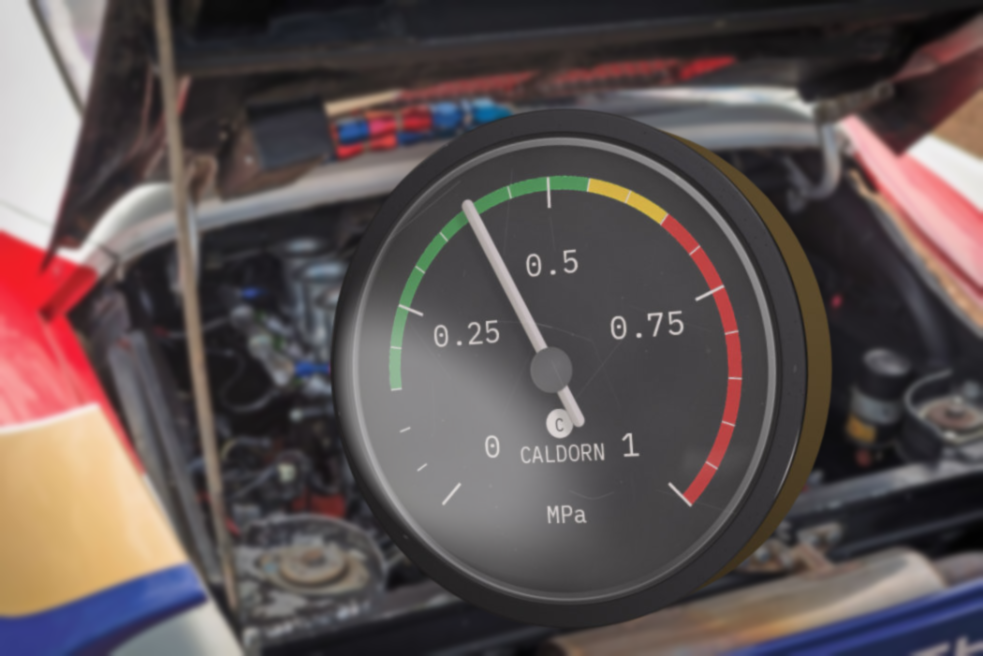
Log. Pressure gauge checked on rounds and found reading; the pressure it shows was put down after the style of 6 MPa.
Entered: 0.4 MPa
